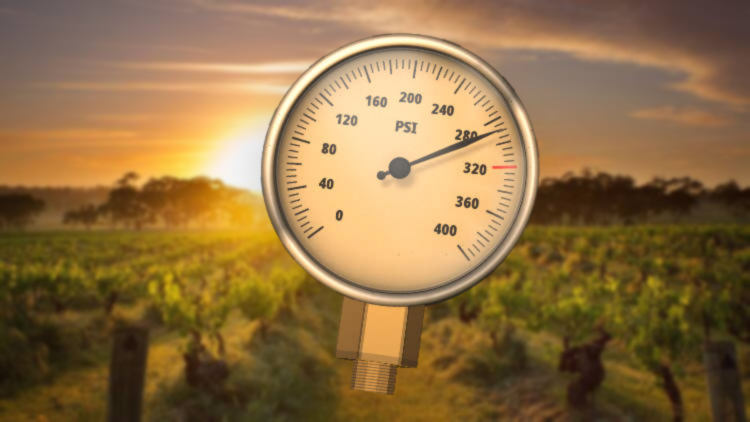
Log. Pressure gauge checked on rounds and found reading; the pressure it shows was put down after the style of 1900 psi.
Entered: 290 psi
